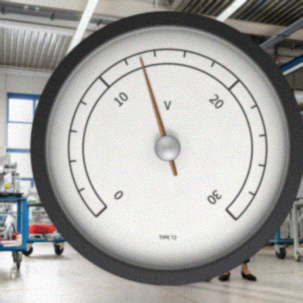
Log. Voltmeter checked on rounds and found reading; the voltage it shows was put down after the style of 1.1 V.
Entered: 13 V
